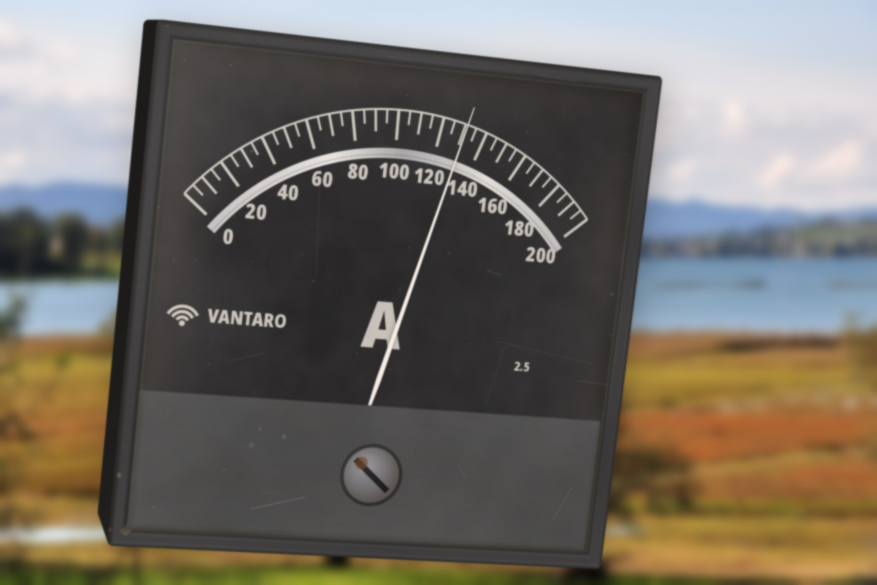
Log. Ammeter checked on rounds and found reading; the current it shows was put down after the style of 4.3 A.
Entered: 130 A
